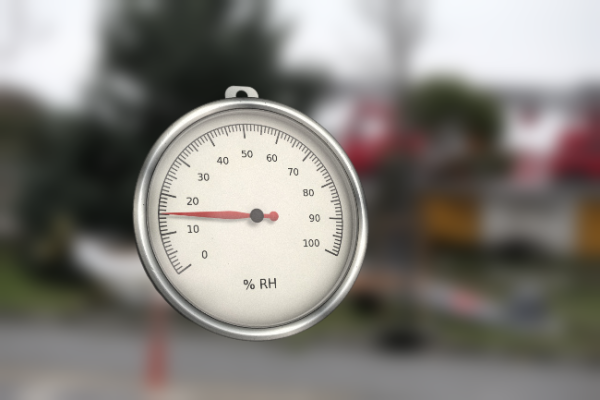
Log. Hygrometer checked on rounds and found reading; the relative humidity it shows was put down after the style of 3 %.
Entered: 15 %
